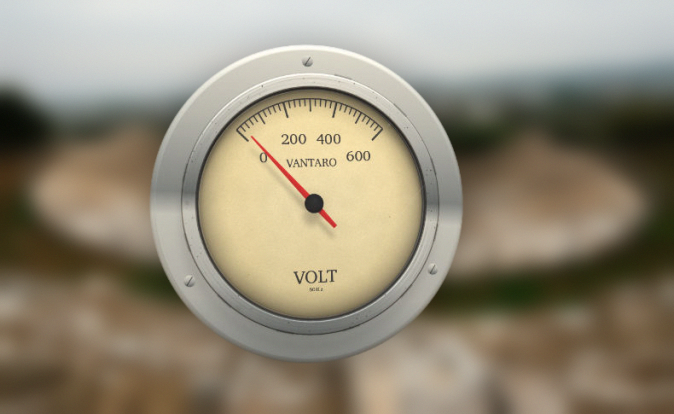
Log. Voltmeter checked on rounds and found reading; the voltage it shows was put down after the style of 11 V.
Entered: 20 V
